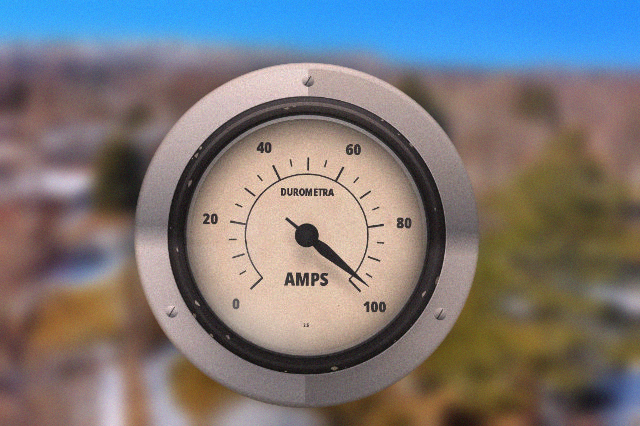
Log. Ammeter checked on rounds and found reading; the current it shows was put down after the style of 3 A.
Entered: 97.5 A
